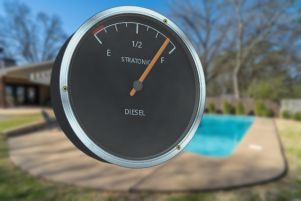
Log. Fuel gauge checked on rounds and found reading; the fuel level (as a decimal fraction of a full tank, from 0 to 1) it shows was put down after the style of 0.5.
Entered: 0.875
